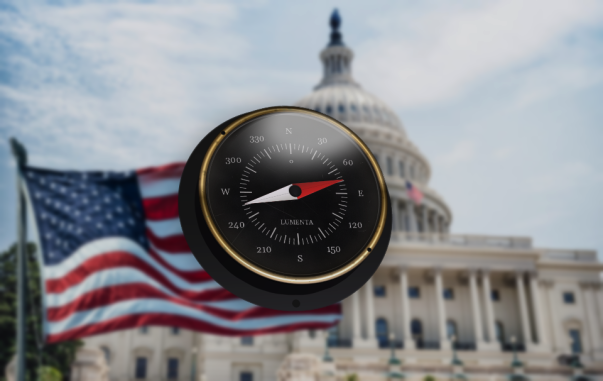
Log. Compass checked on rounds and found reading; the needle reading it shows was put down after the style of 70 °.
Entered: 75 °
